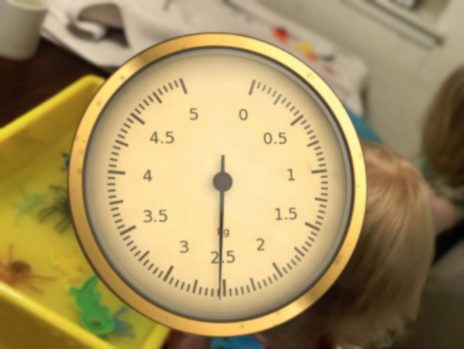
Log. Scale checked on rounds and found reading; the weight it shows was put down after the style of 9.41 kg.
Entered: 2.55 kg
